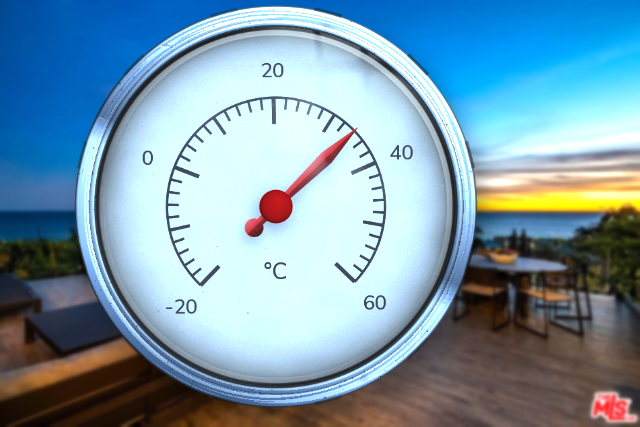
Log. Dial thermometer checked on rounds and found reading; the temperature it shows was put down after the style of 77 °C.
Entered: 34 °C
